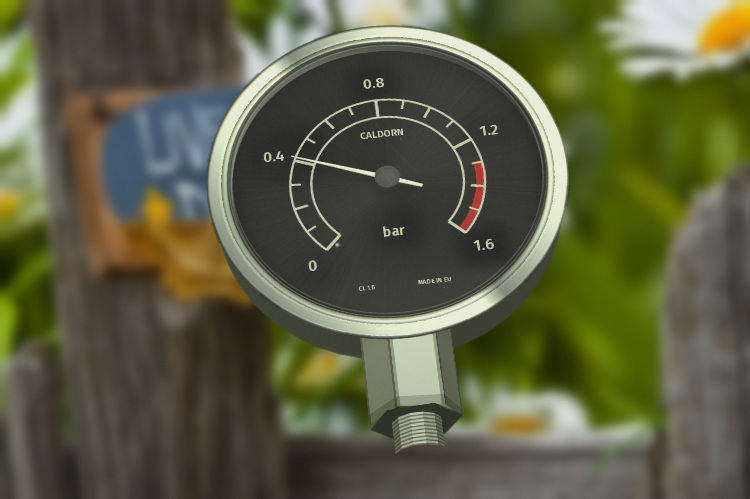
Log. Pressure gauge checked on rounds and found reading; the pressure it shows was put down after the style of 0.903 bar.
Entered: 0.4 bar
